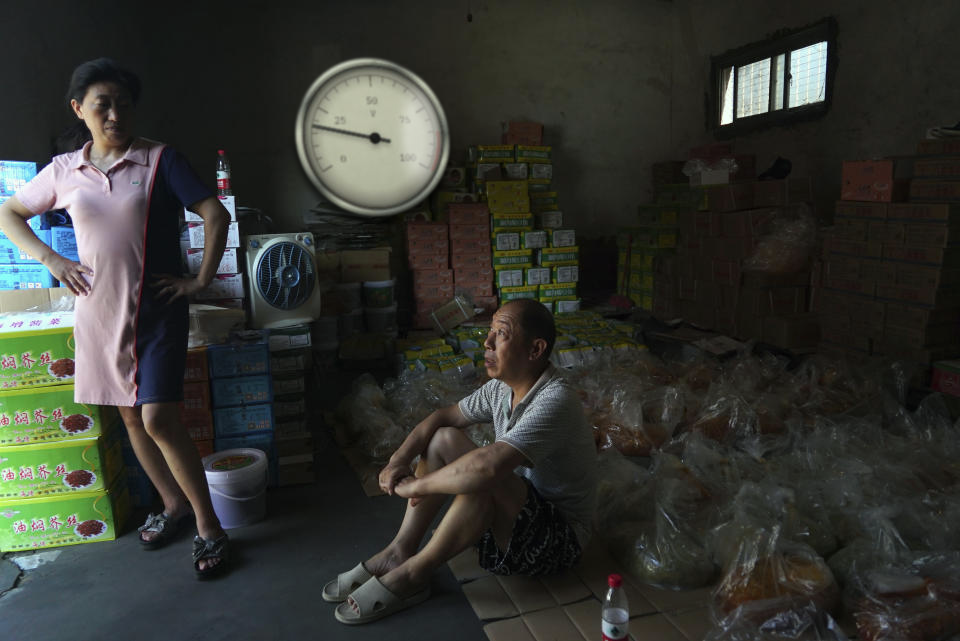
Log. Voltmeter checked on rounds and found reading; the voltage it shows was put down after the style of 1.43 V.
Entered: 17.5 V
